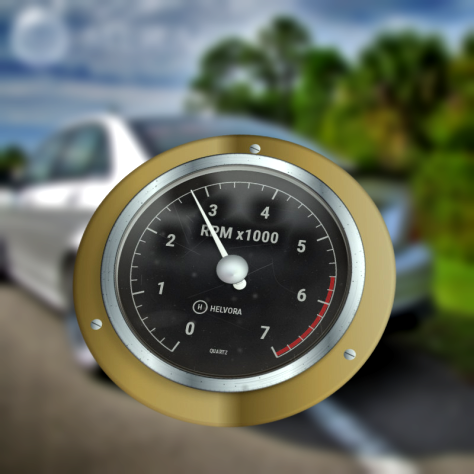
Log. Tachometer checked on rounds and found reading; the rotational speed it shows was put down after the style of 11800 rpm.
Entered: 2800 rpm
